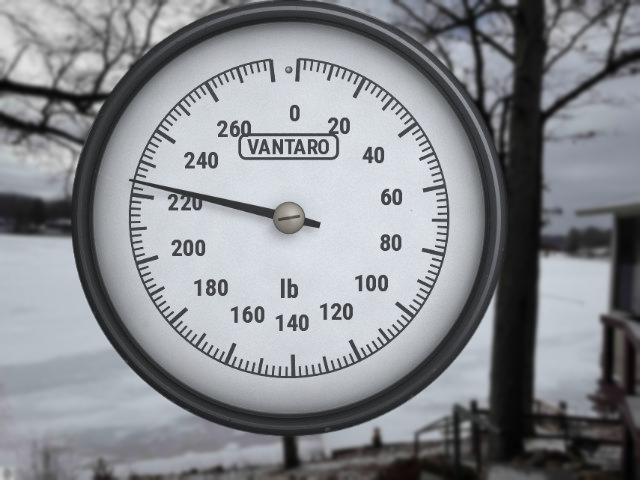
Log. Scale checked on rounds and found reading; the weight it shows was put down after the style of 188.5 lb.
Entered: 224 lb
